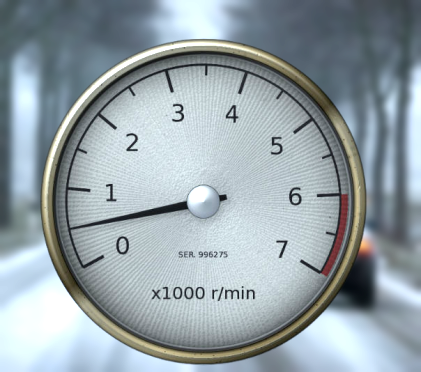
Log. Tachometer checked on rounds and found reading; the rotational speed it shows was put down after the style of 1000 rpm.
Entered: 500 rpm
